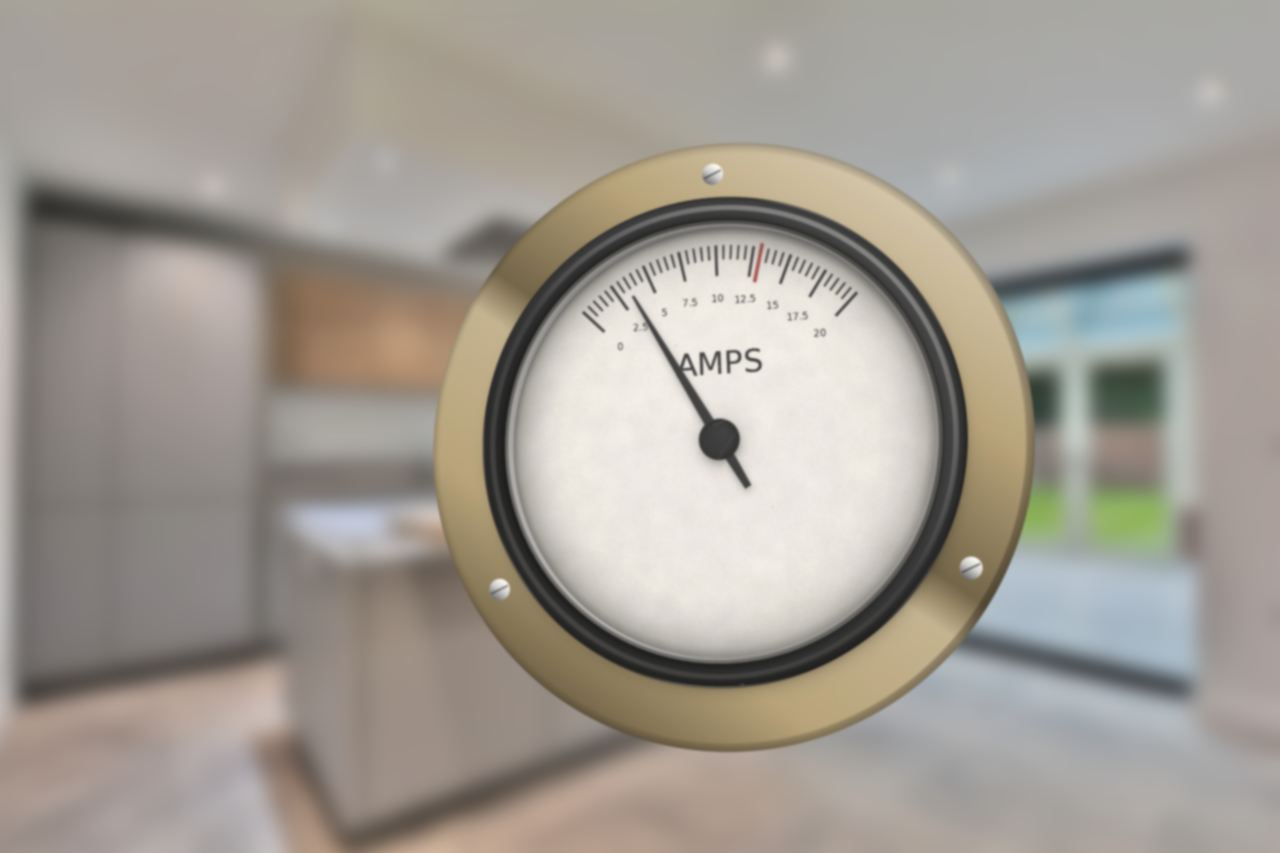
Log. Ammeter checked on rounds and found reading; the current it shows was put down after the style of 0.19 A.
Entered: 3.5 A
